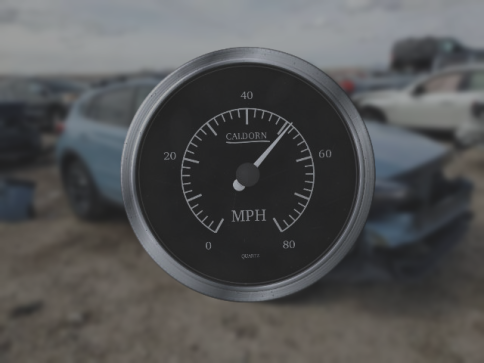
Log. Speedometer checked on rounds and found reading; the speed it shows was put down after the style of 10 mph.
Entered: 51 mph
